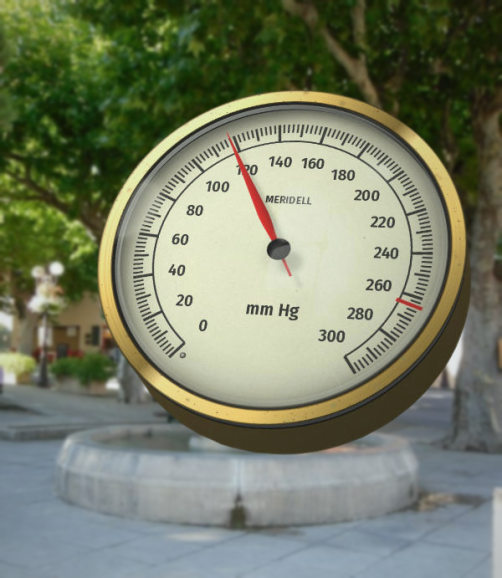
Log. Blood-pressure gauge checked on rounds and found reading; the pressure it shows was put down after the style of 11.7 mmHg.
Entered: 118 mmHg
